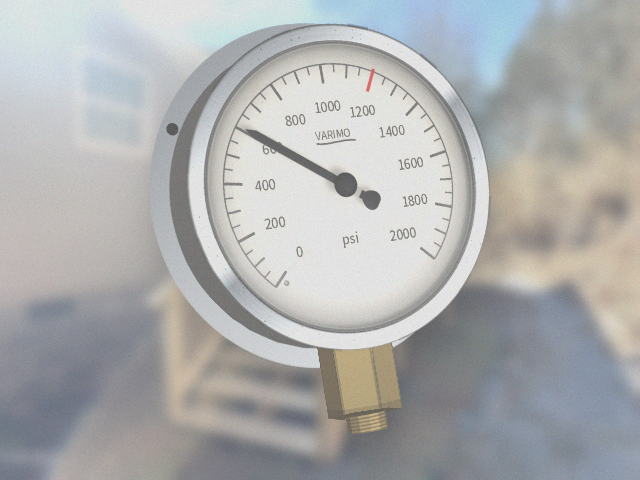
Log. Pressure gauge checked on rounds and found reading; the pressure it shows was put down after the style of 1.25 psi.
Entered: 600 psi
